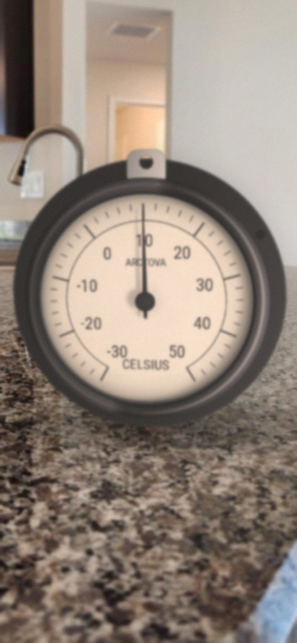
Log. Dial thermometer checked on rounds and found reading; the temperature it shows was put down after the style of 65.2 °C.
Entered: 10 °C
